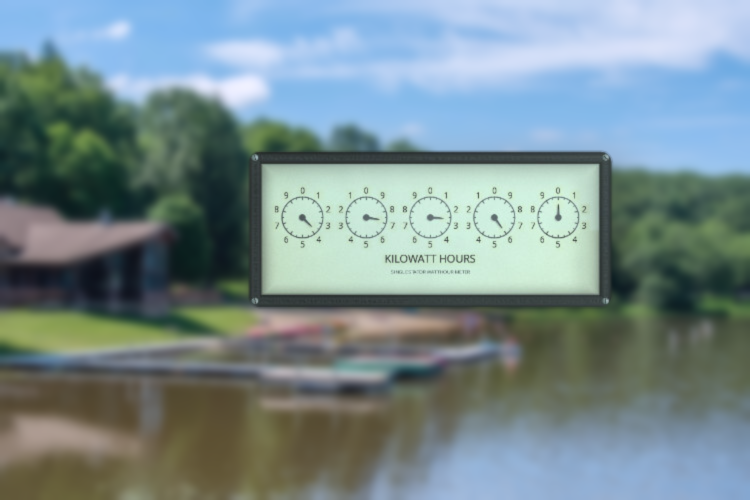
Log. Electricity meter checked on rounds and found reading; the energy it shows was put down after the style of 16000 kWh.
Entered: 37260 kWh
